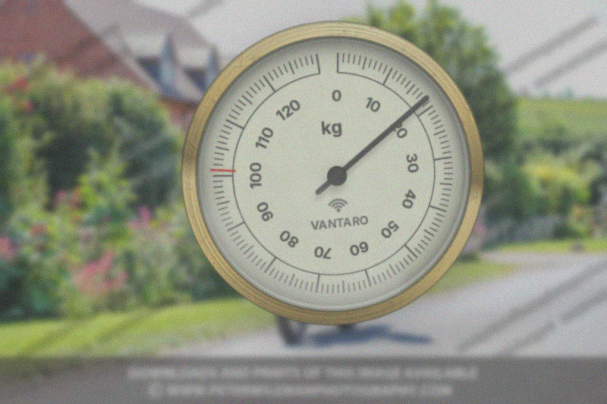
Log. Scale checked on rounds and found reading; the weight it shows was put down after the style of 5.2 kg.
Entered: 18 kg
